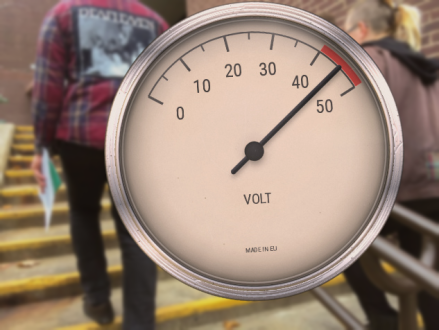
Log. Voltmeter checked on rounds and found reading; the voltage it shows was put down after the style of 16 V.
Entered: 45 V
